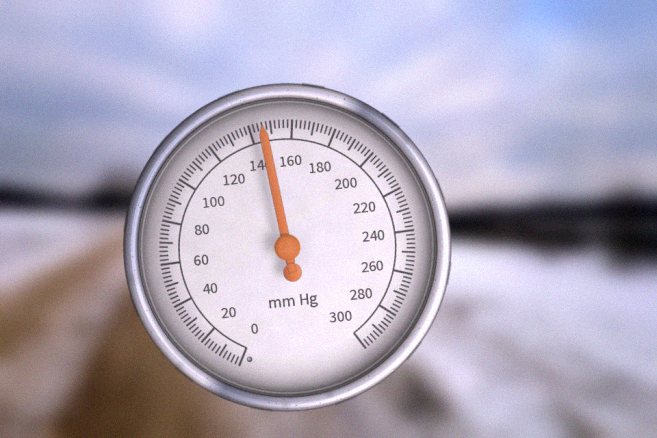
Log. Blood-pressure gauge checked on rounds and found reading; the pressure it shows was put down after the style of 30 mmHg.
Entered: 146 mmHg
